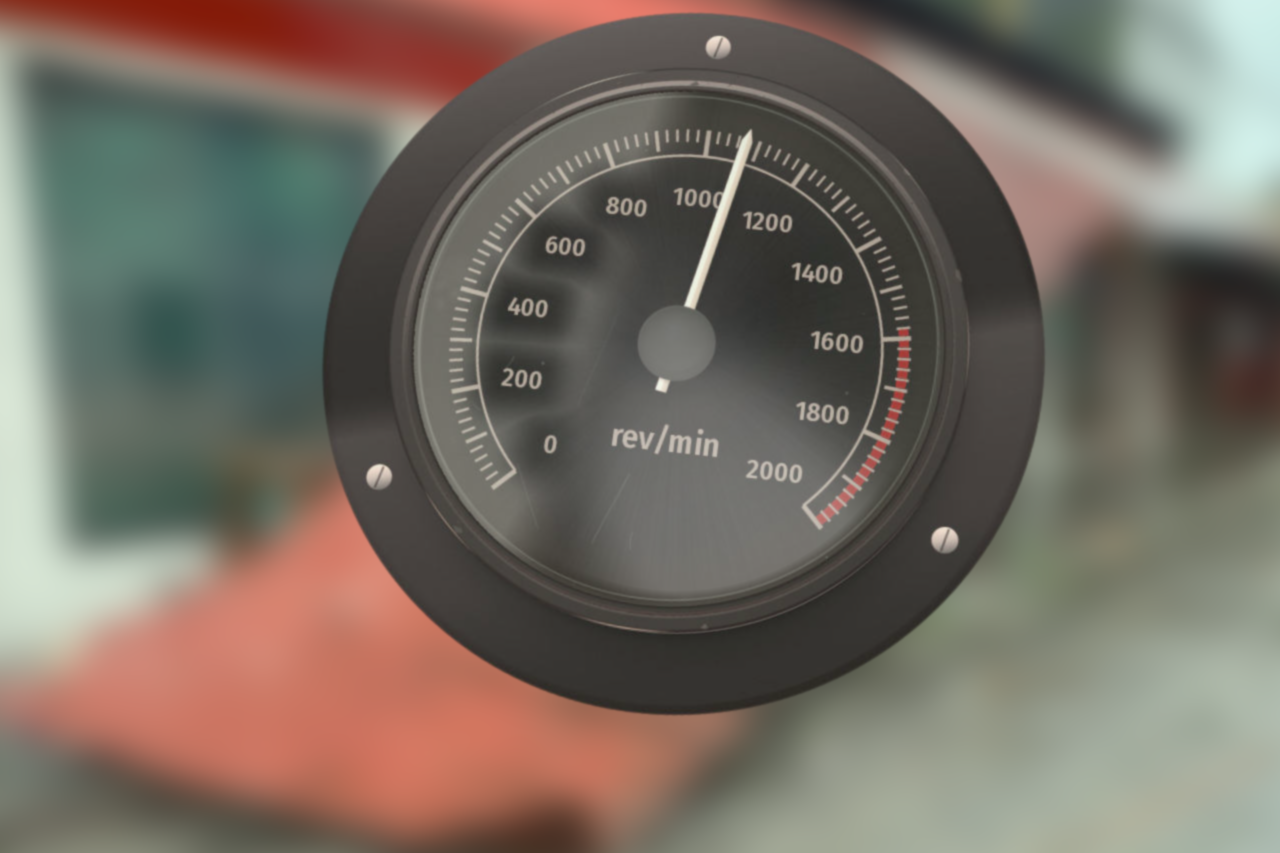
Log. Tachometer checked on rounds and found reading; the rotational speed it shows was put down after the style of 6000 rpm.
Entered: 1080 rpm
